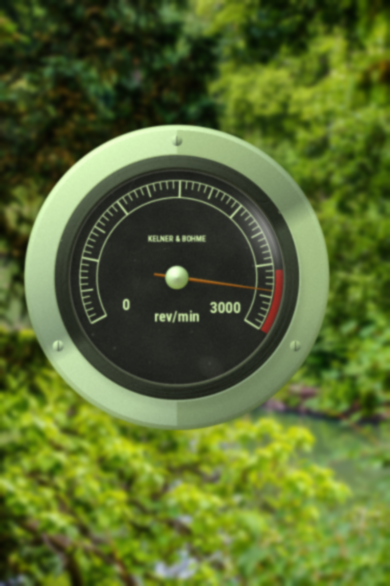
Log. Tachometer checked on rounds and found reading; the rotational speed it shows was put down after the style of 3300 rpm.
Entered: 2700 rpm
